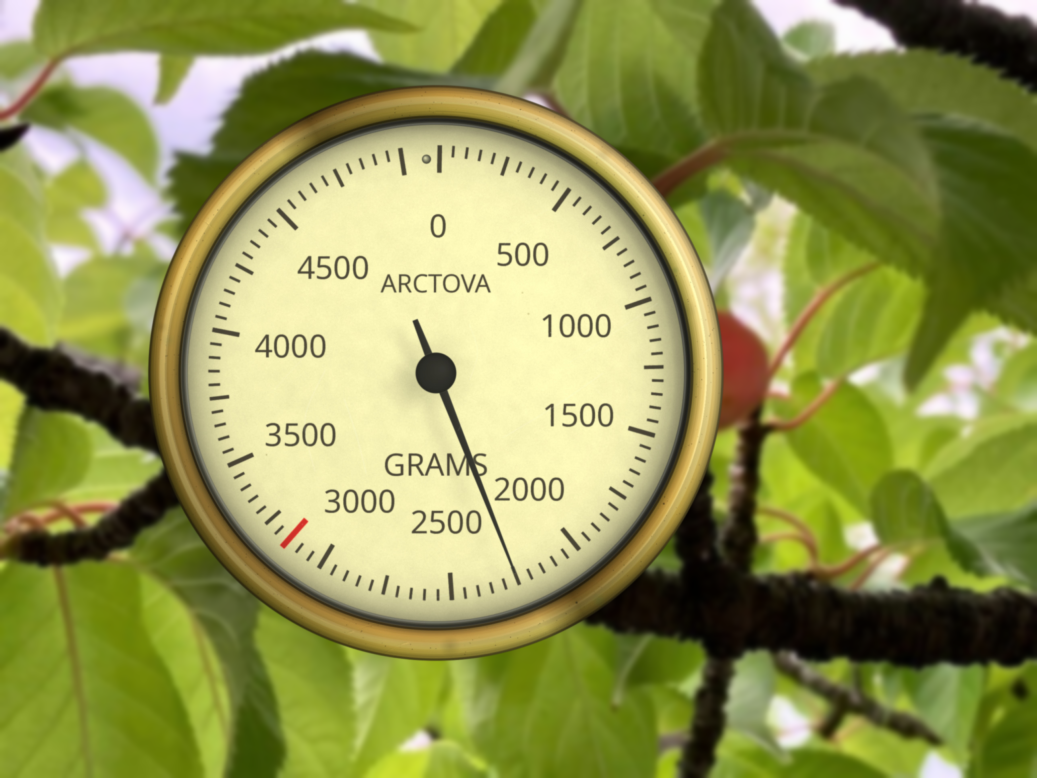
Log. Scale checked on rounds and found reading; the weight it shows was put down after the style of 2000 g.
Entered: 2250 g
